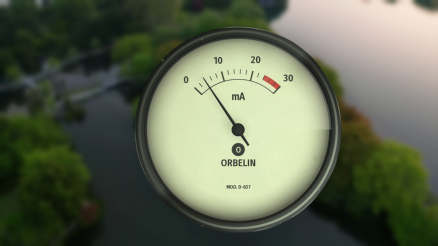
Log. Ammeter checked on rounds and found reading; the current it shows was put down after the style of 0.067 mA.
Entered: 4 mA
